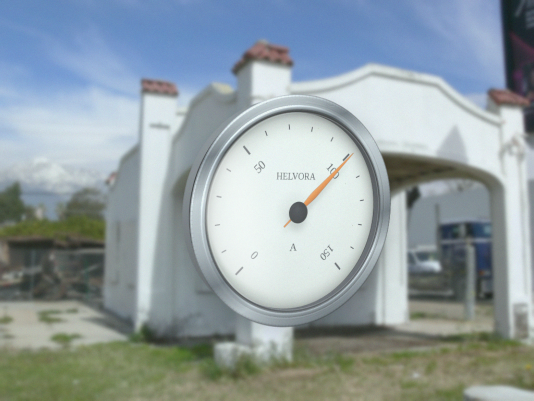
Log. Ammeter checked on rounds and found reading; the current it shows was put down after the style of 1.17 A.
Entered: 100 A
